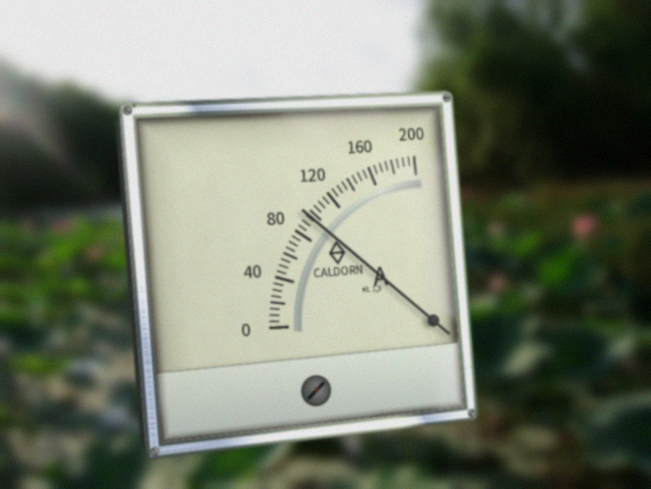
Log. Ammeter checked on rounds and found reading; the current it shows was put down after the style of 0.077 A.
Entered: 95 A
